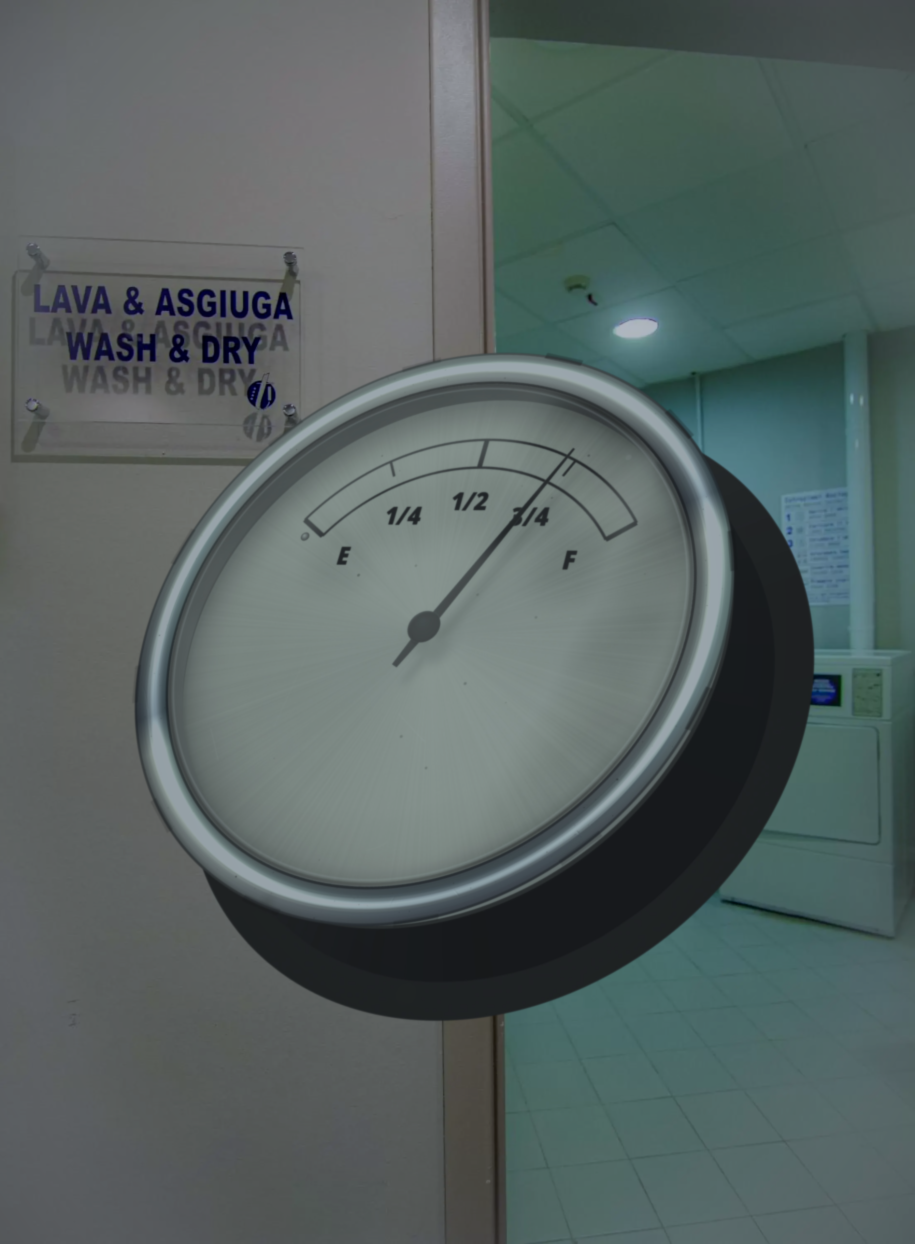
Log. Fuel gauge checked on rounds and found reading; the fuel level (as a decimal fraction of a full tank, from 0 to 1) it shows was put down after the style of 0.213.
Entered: 0.75
